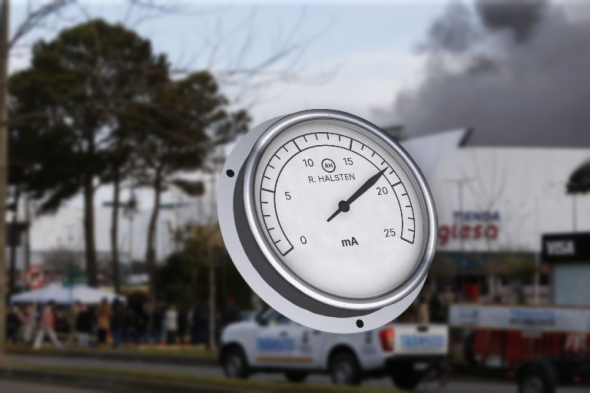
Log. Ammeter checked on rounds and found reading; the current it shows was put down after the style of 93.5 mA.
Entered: 18.5 mA
